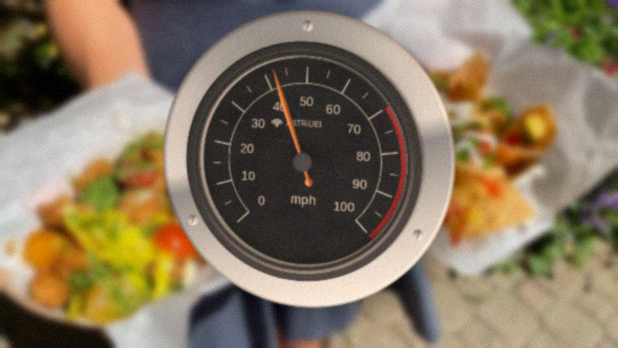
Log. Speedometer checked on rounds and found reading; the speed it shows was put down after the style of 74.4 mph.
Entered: 42.5 mph
